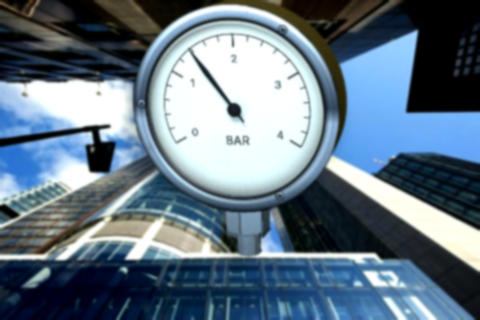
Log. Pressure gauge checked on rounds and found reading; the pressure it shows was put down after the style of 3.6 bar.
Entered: 1.4 bar
